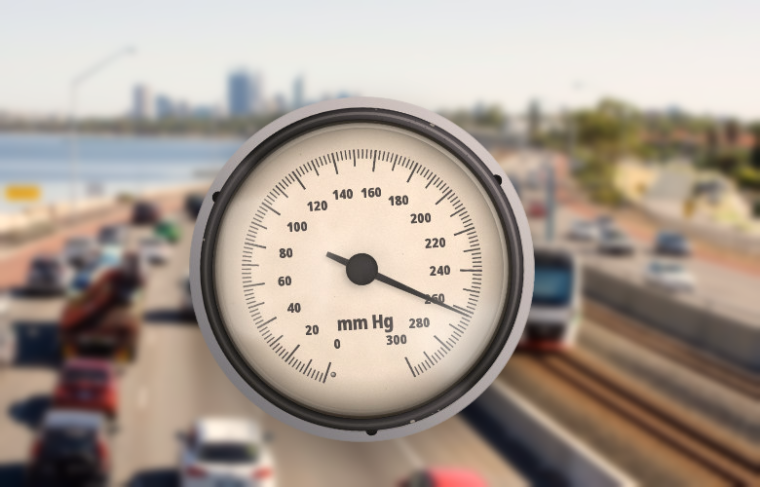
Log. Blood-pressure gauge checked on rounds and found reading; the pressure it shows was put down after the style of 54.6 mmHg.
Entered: 262 mmHg
